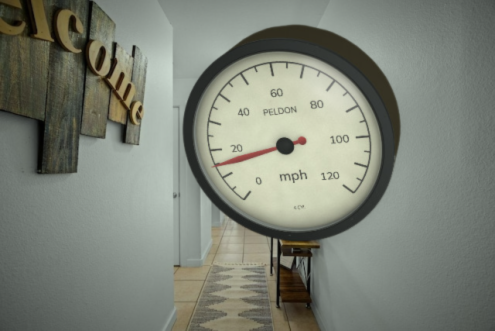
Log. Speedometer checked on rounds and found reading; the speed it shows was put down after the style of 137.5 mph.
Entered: 15 mph
